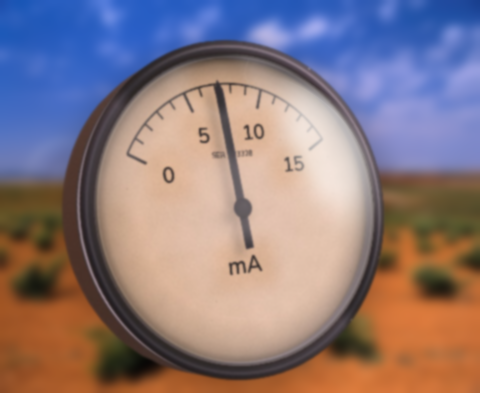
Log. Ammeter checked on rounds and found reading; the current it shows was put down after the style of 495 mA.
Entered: 7 mA
